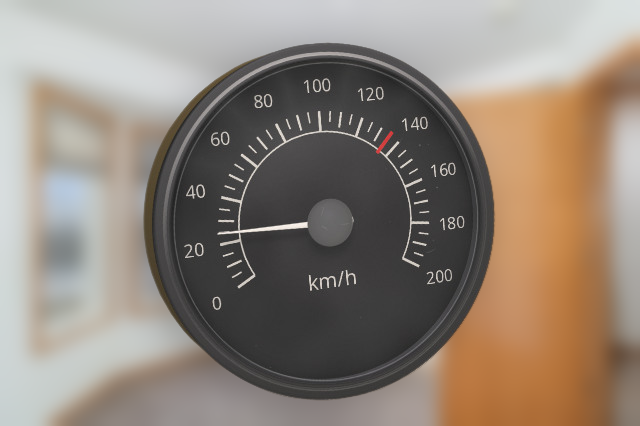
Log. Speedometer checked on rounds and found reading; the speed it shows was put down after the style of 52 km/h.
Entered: 25 km/h
